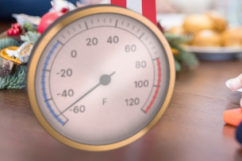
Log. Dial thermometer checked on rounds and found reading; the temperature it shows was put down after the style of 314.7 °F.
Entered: -52 °F
